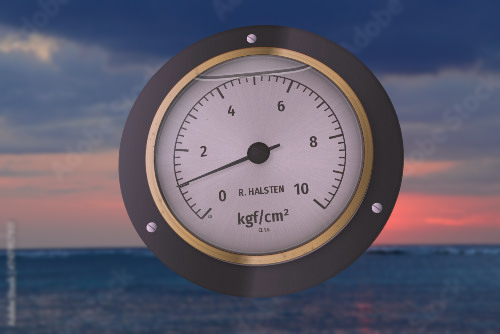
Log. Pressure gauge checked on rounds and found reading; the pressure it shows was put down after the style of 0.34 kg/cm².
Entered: 1 kg/cm²
